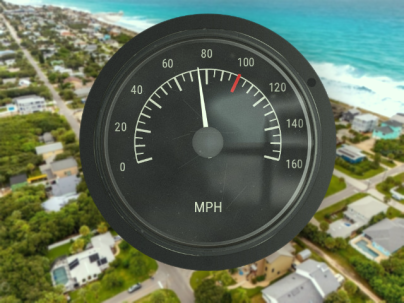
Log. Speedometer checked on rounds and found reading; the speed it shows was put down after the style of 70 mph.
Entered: 75 mph
